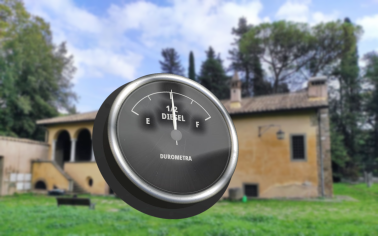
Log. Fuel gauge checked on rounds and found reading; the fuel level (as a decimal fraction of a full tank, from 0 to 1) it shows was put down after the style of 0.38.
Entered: 0.5
